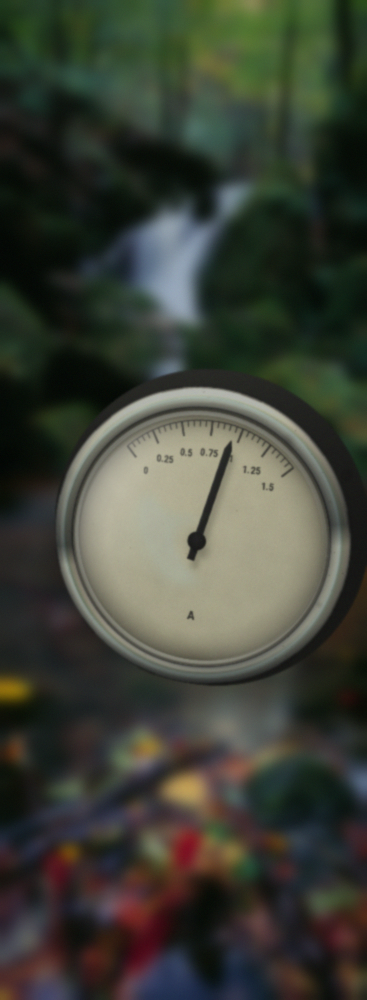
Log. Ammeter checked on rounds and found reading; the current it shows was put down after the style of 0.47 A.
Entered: 0.95 A
